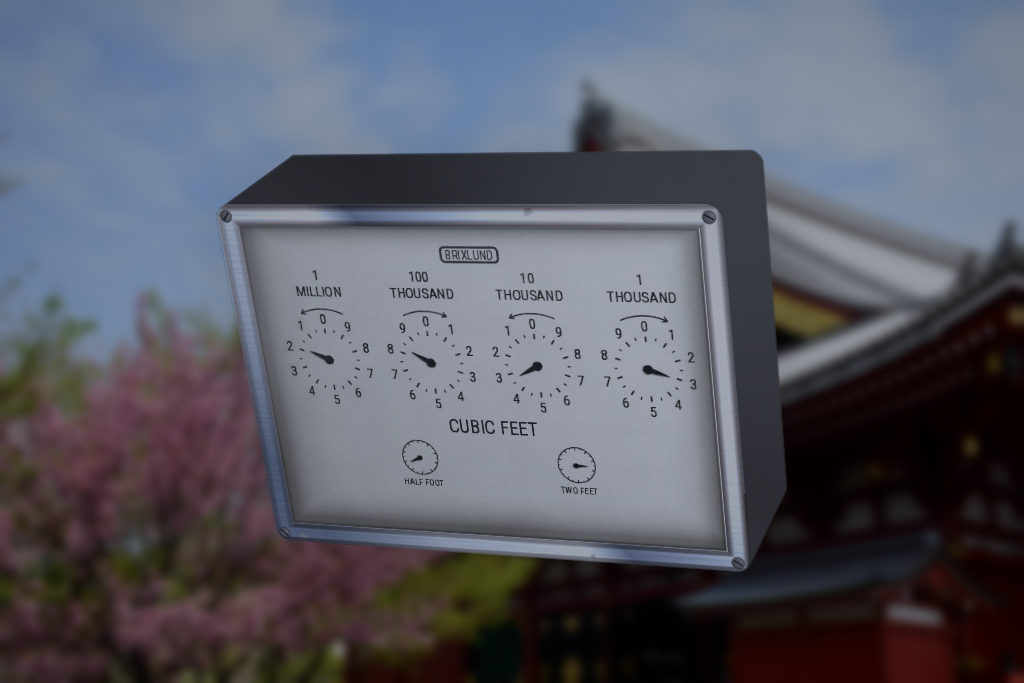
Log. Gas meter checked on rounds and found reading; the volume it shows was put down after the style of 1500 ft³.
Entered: 183300 ft³
